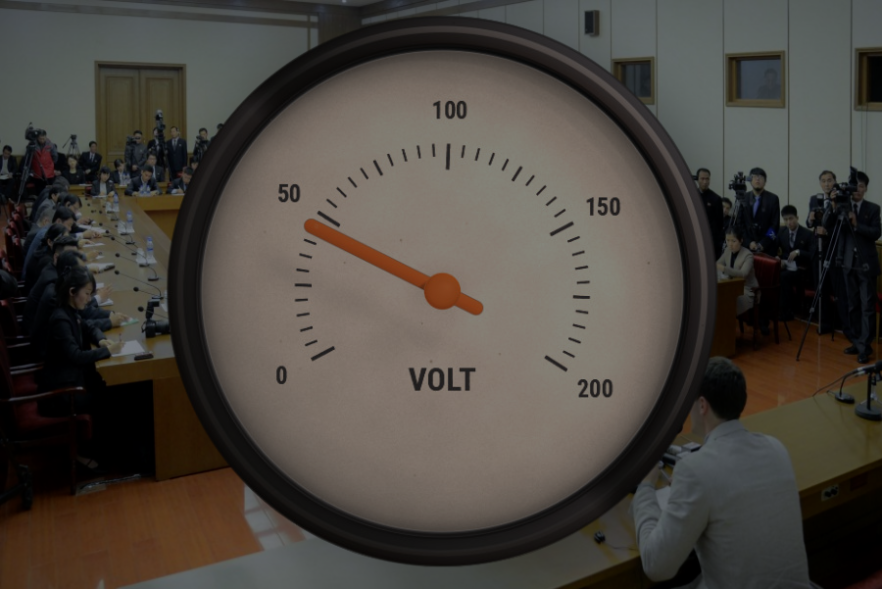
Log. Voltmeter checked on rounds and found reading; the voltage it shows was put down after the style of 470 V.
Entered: 45 V
